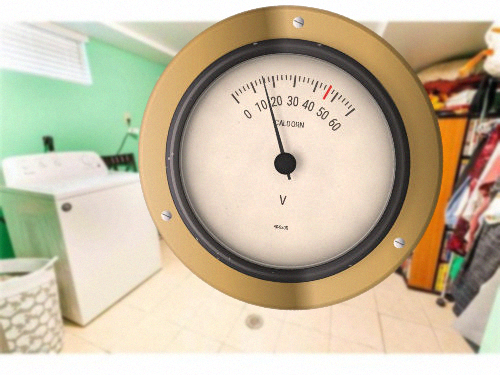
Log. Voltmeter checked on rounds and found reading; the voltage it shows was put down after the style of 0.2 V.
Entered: 16 V
